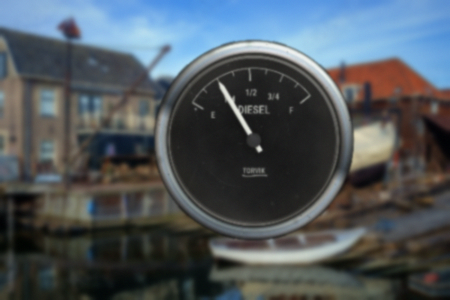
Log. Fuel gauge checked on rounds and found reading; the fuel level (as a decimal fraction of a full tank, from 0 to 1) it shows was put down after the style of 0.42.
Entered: 0.25
